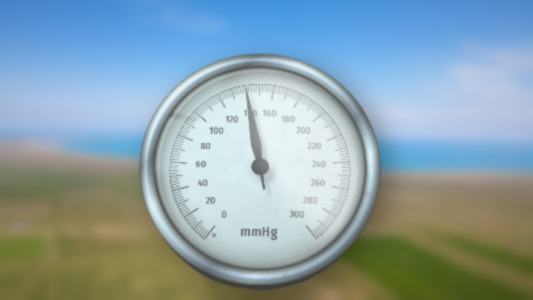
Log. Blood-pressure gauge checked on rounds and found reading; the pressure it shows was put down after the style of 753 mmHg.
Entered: 140 mmHg
